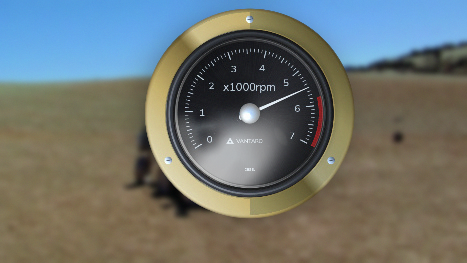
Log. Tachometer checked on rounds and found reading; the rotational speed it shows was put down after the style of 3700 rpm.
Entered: 5500 rpm
